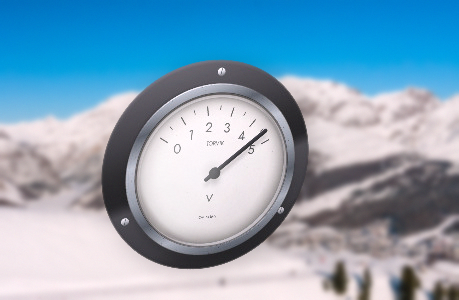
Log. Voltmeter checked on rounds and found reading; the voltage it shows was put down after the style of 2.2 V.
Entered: 4.5 V
